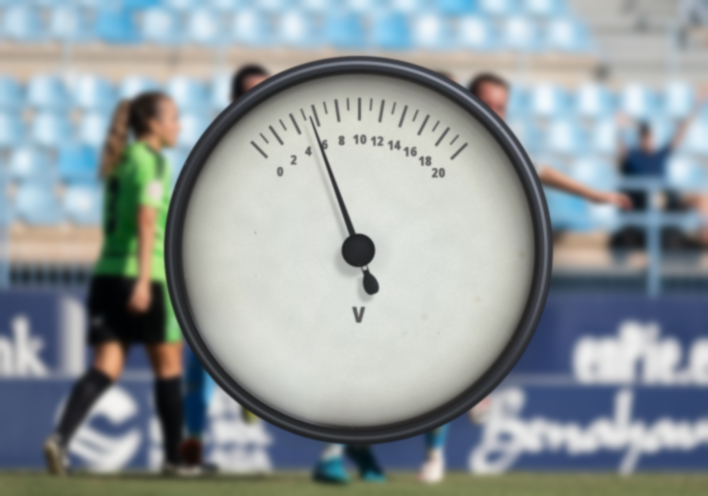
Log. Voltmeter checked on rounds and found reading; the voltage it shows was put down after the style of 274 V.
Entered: 5.5 V
